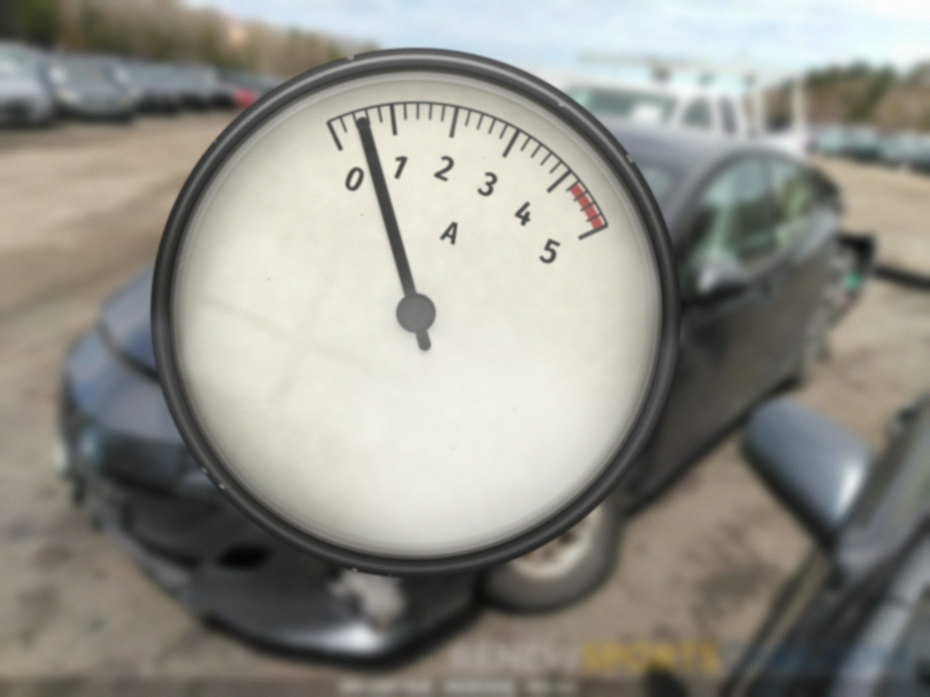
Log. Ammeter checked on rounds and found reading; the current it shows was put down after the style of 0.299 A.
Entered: 0.5 A
